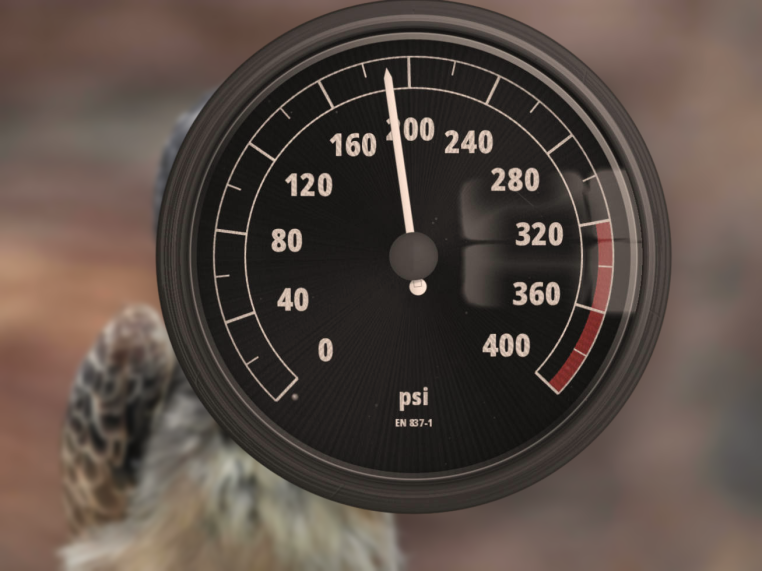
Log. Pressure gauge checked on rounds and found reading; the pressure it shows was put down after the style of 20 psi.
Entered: 190 psi
